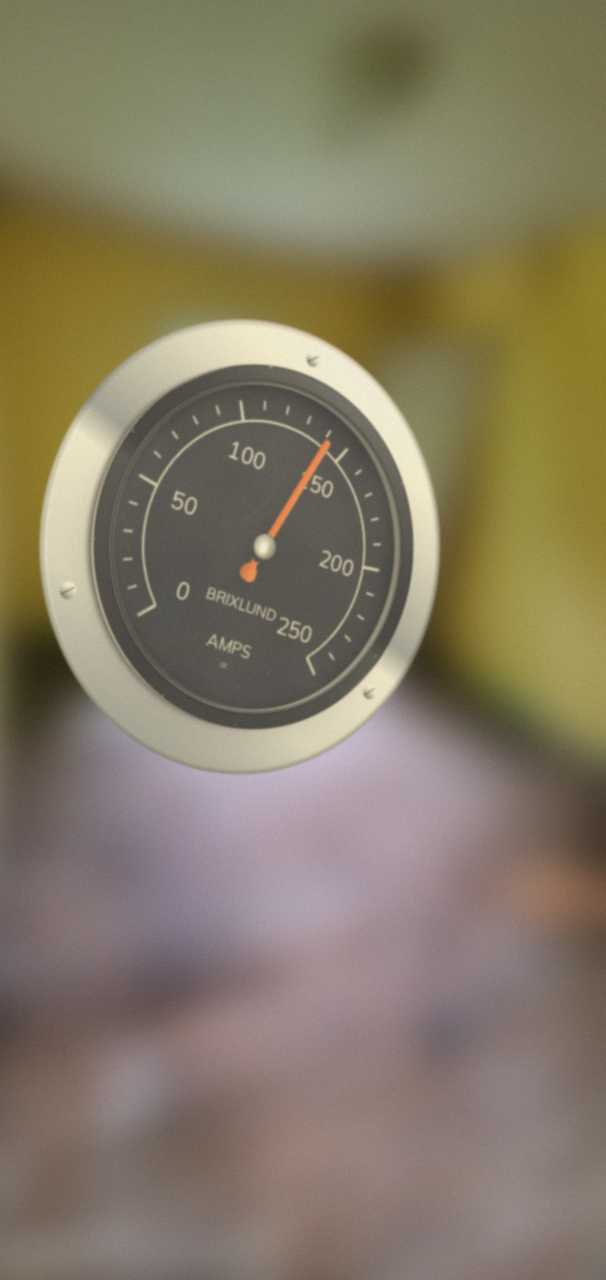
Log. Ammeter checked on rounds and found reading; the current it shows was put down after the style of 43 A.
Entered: 140 A
